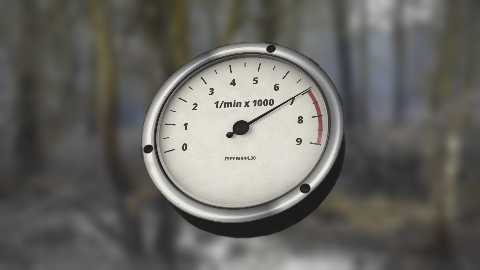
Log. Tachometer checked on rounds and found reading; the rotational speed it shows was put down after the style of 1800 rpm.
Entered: 7000 rpm
